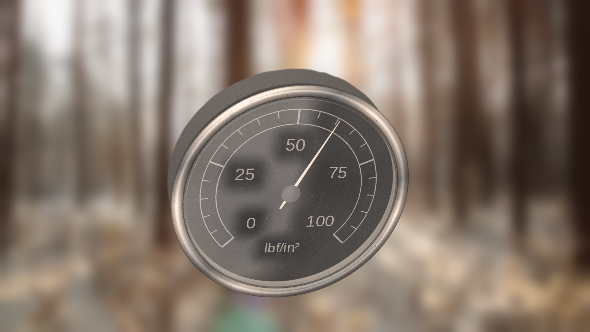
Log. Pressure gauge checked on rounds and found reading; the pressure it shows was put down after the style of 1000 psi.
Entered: 60 psi
